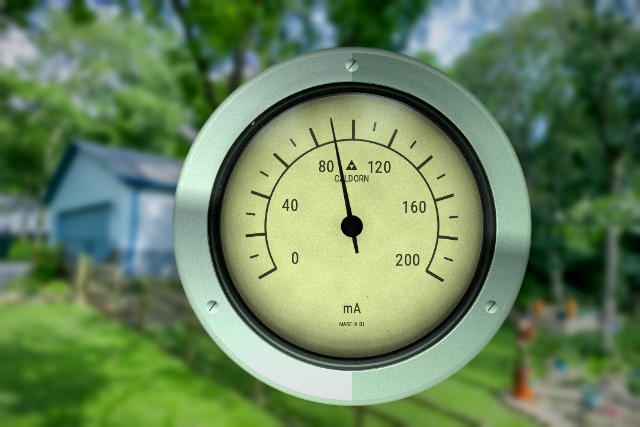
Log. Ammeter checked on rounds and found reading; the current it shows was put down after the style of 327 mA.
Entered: 90 mA
